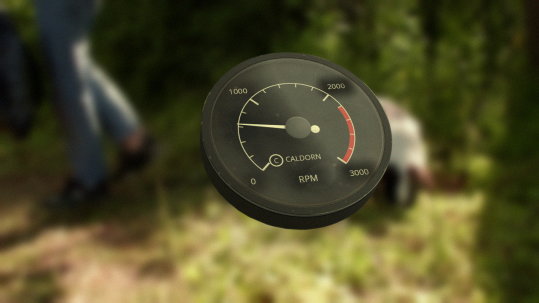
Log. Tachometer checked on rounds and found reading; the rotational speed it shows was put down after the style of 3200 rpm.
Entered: 600 rpm
